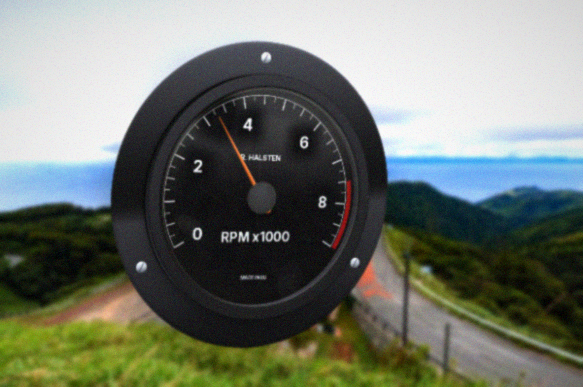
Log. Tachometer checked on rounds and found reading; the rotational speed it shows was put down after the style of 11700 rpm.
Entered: 3250 rpm
